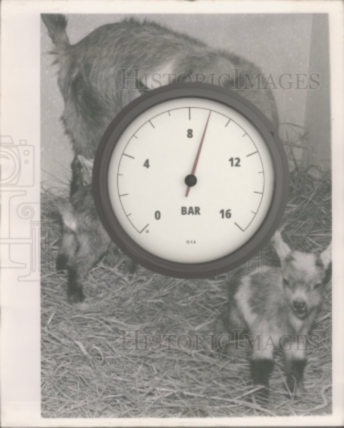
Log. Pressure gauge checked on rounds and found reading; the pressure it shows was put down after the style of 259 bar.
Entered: 9 bar
